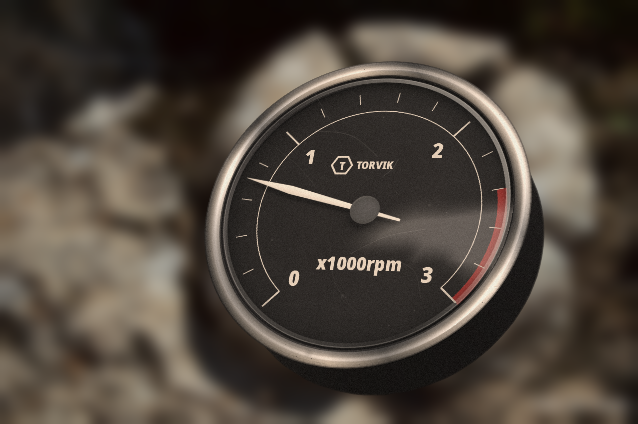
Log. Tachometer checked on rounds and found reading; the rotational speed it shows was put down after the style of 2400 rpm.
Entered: 700 rpm
